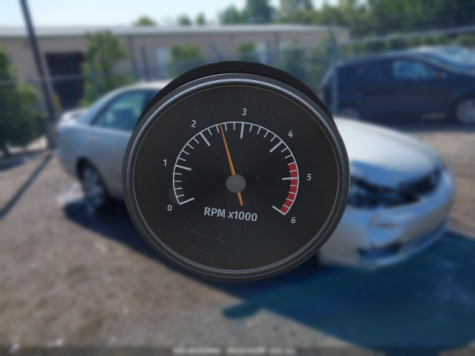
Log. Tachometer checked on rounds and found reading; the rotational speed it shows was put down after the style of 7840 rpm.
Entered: 2500 rpm
